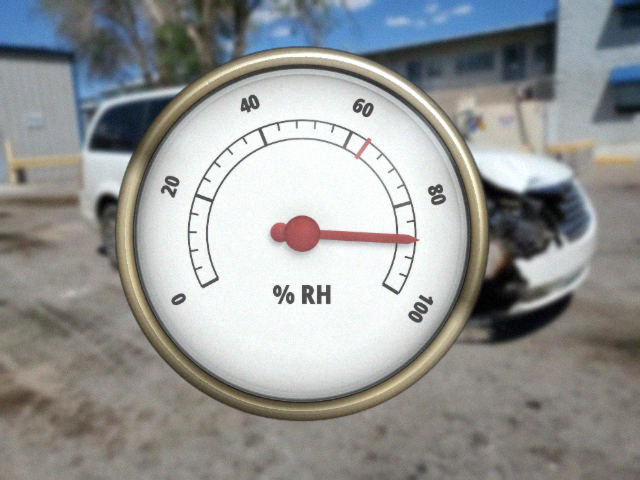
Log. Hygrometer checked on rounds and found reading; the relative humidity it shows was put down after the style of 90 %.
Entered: 88 %
